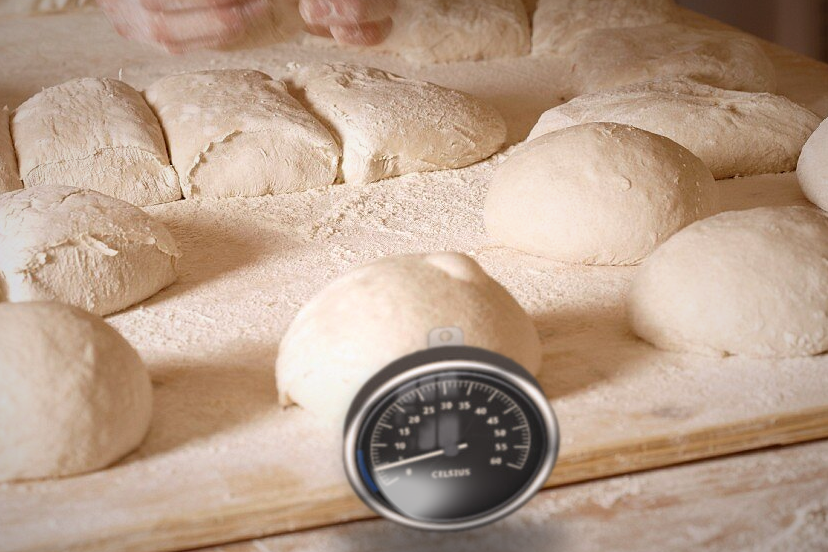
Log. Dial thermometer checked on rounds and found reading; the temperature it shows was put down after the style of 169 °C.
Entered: 5 °C
